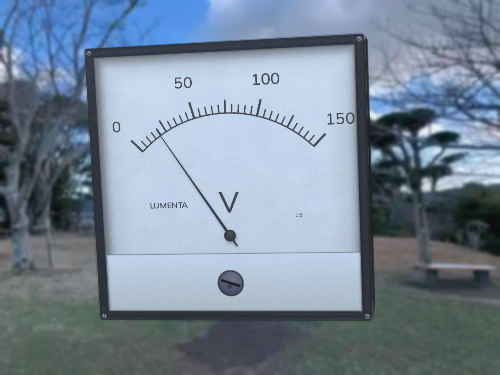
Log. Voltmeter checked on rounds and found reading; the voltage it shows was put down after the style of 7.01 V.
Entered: 20 V
